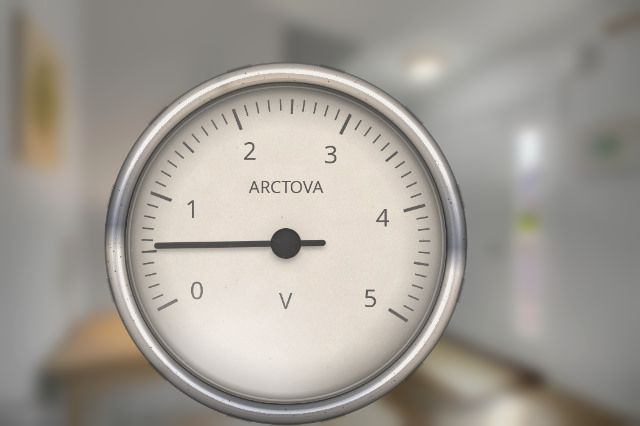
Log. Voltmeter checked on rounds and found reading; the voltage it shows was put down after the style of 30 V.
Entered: 0.55 V
